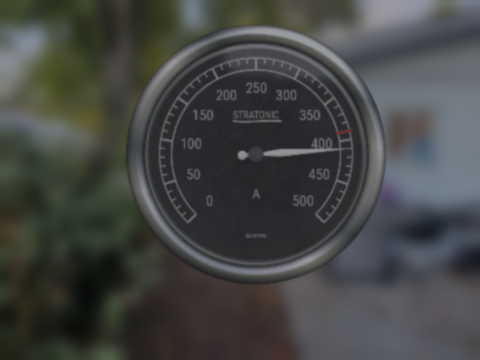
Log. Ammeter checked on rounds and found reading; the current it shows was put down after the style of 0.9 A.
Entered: 410 A
